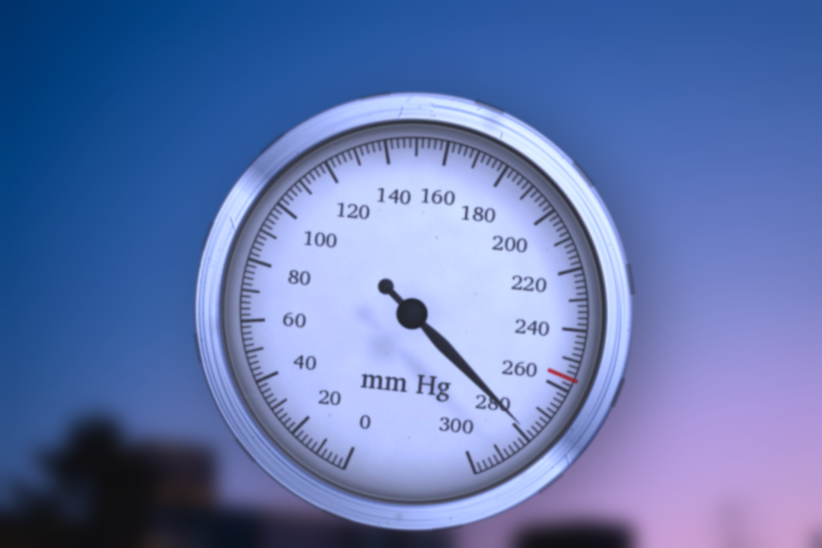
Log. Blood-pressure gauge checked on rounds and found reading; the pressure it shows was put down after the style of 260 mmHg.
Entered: 278 mmHg
